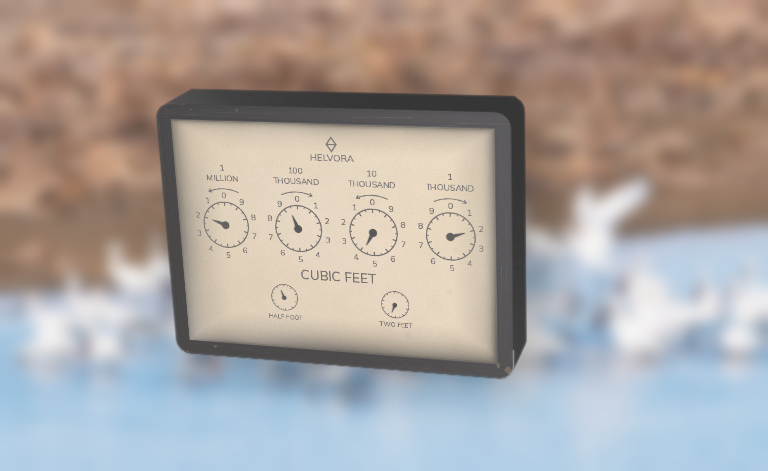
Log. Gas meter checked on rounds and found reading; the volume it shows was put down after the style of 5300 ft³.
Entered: 194200 ft³
